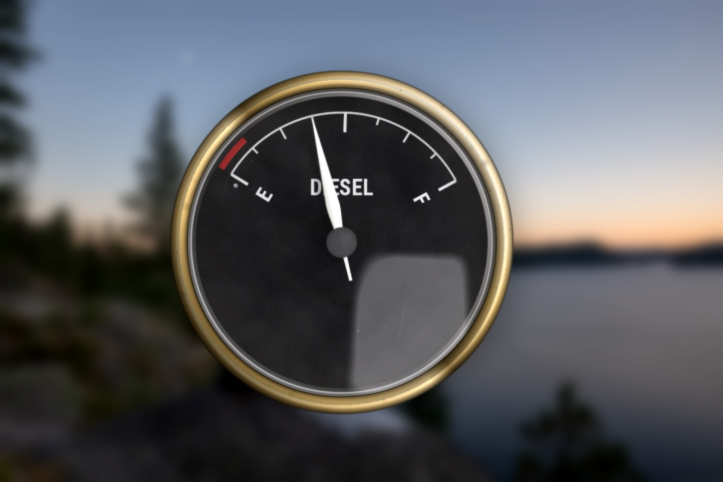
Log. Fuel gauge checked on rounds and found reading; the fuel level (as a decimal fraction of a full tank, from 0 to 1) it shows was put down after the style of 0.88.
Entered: 0.375
